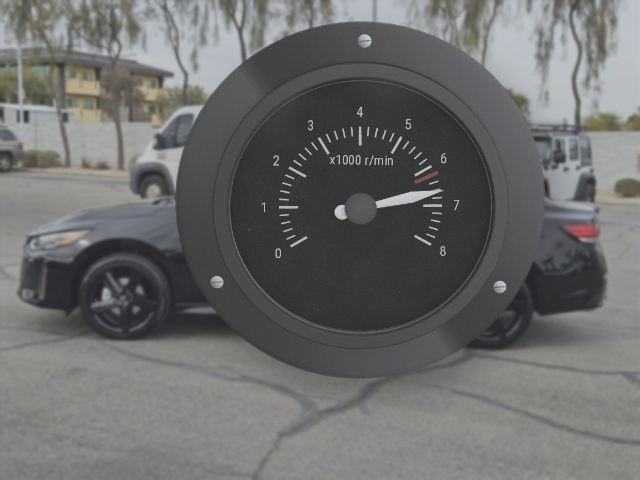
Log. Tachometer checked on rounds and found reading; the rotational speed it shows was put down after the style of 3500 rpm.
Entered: 6600 rpm
